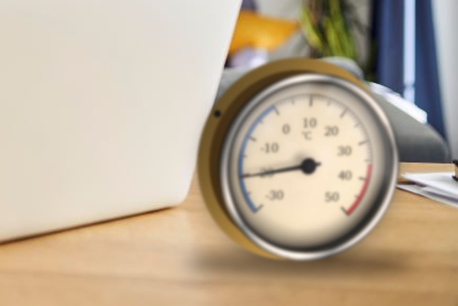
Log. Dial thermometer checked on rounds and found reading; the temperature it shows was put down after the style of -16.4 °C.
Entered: -20 °C
